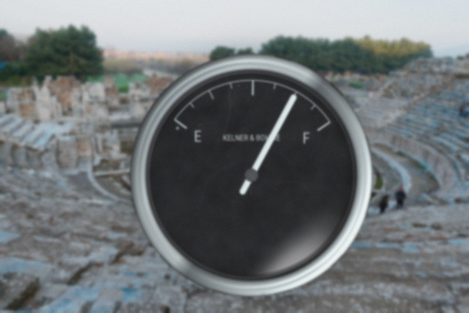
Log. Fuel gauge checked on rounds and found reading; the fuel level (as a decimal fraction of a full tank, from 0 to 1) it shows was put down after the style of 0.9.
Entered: 0.75
